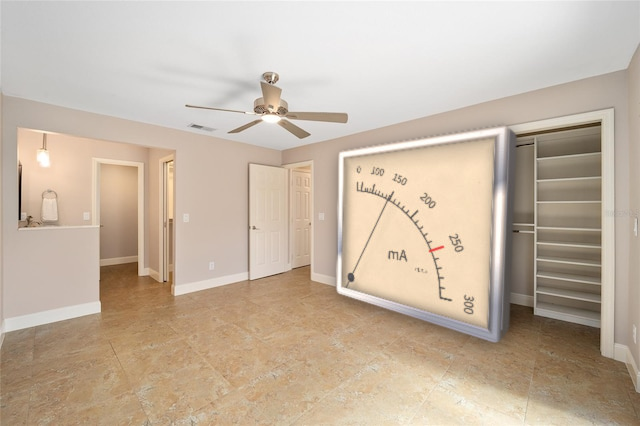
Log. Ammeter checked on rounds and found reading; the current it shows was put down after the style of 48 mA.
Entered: 150 mA
